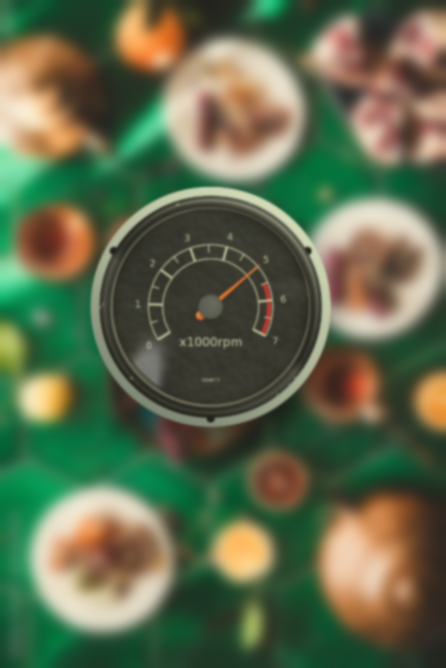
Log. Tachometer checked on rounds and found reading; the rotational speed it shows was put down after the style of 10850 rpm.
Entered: 5000 rpm
